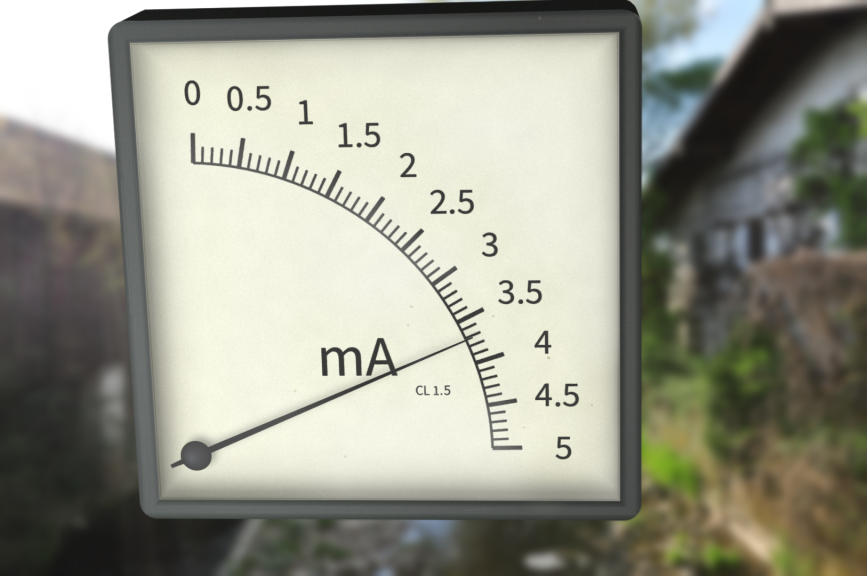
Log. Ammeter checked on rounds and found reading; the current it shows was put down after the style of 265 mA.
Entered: 3.7 mA
